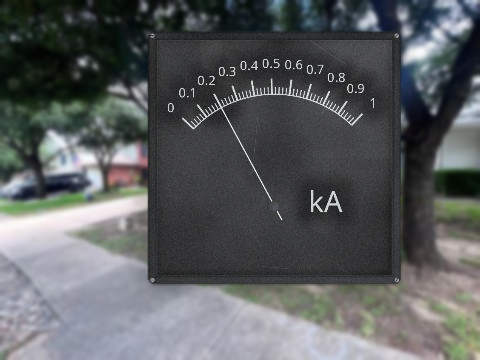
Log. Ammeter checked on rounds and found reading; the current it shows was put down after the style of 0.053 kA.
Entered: 0.2 kA
